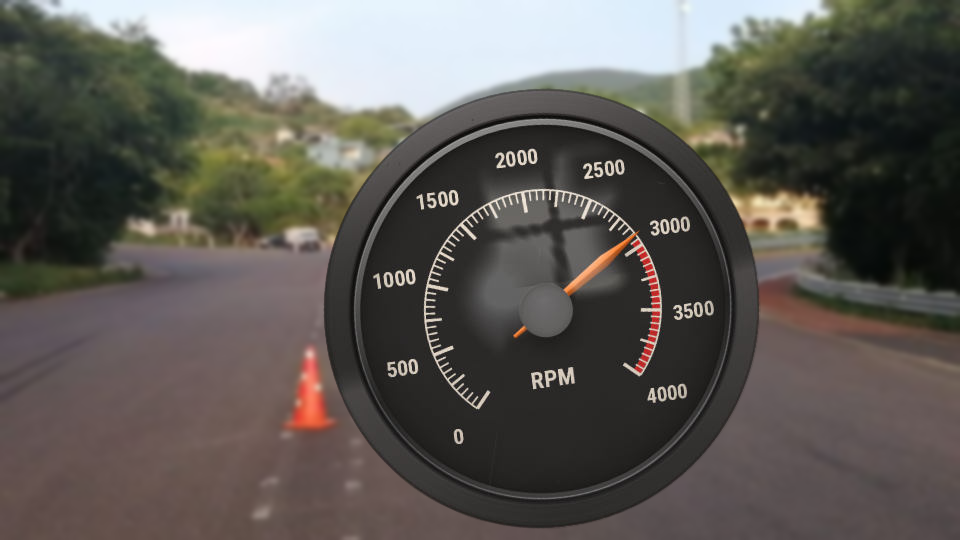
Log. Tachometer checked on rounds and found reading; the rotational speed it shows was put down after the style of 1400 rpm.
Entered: 2900 rpm
